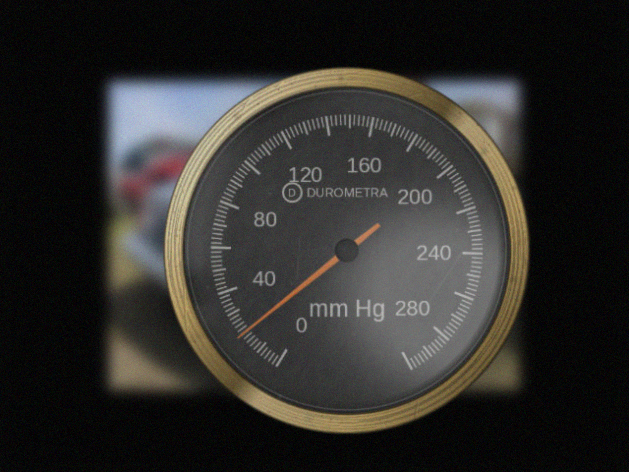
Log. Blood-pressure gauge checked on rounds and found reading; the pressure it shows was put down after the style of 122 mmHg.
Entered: 20 mmHg
